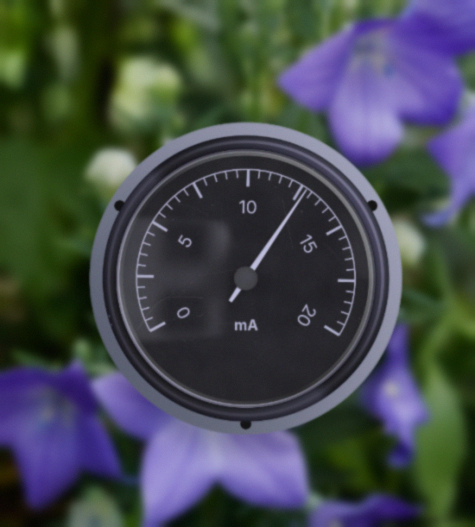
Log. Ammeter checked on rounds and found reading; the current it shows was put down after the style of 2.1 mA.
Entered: 12.75 mA
